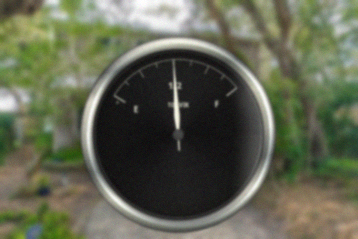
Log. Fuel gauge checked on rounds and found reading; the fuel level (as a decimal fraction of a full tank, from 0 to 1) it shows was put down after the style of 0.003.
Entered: 0.5
